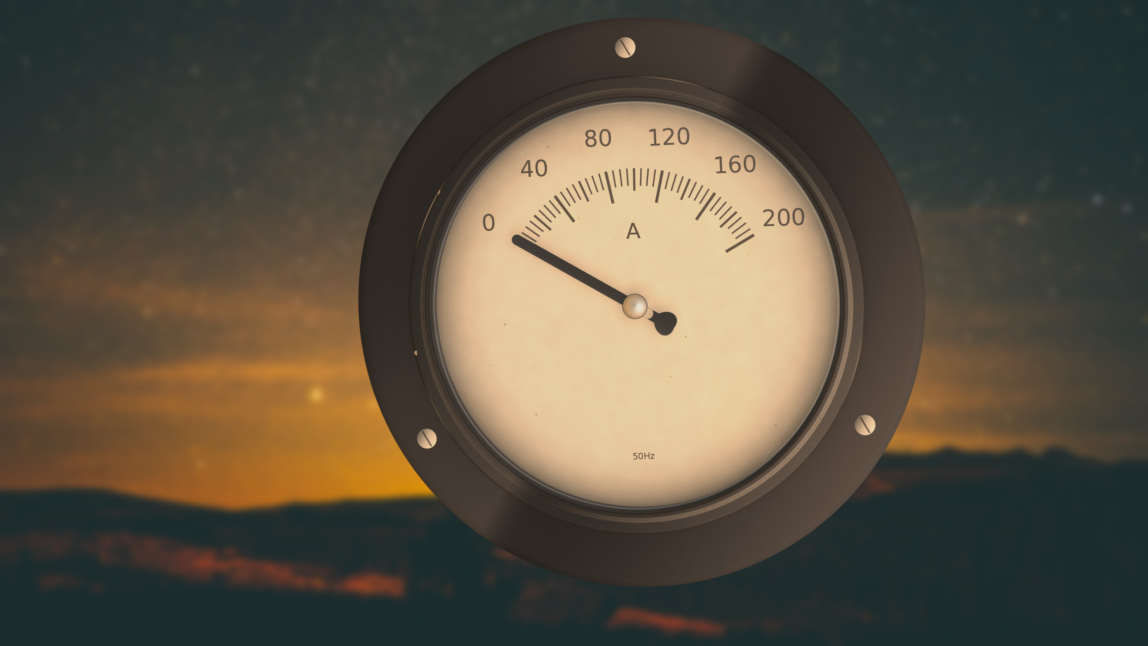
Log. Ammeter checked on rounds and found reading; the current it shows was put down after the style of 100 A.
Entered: 0 A
